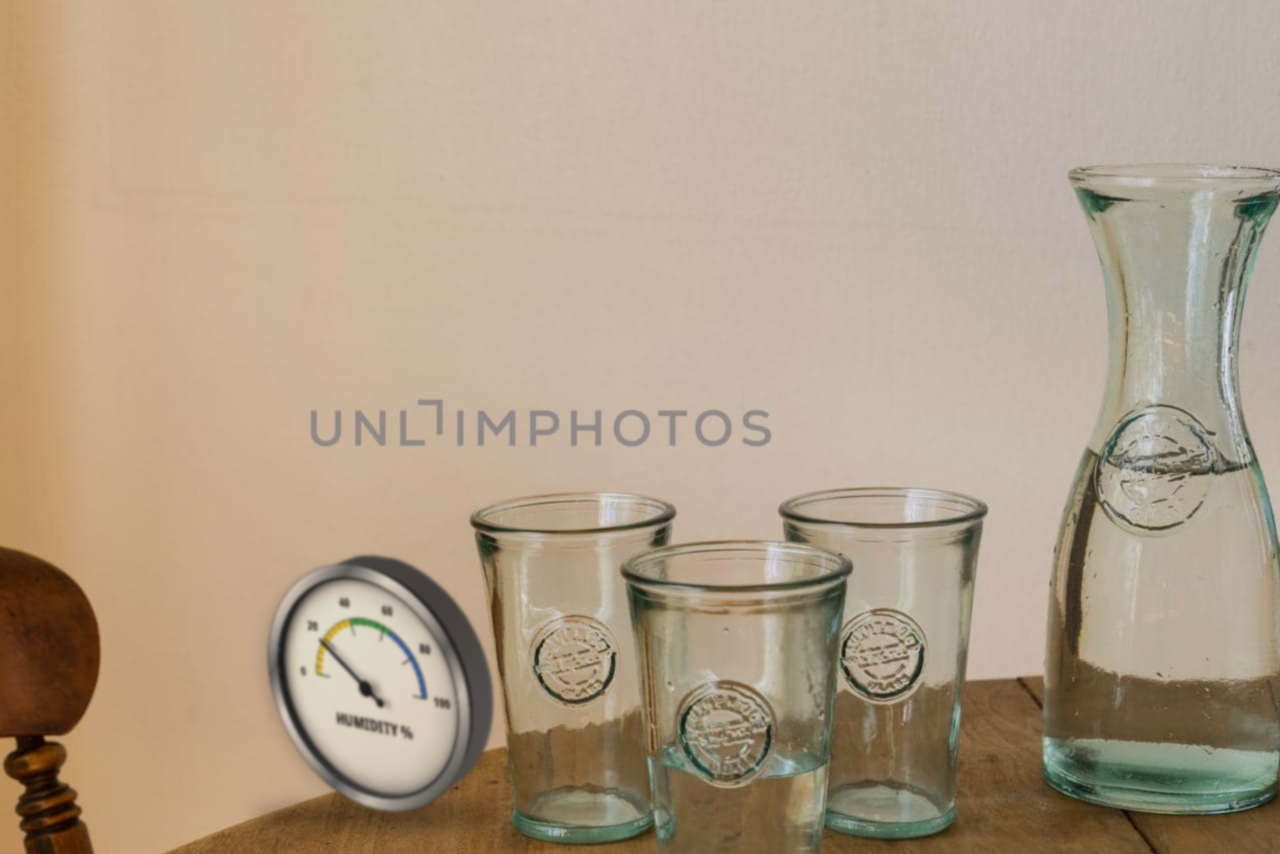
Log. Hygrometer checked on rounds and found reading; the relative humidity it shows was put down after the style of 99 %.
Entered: 20 %
